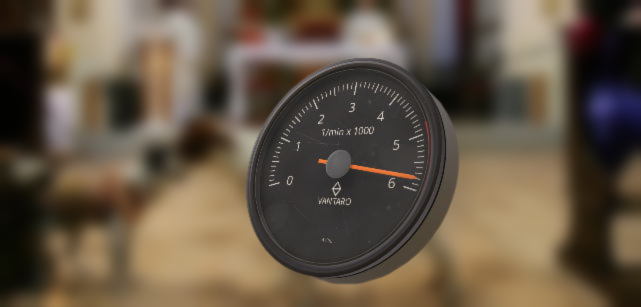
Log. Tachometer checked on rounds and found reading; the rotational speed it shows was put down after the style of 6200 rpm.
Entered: 5800 rpm
